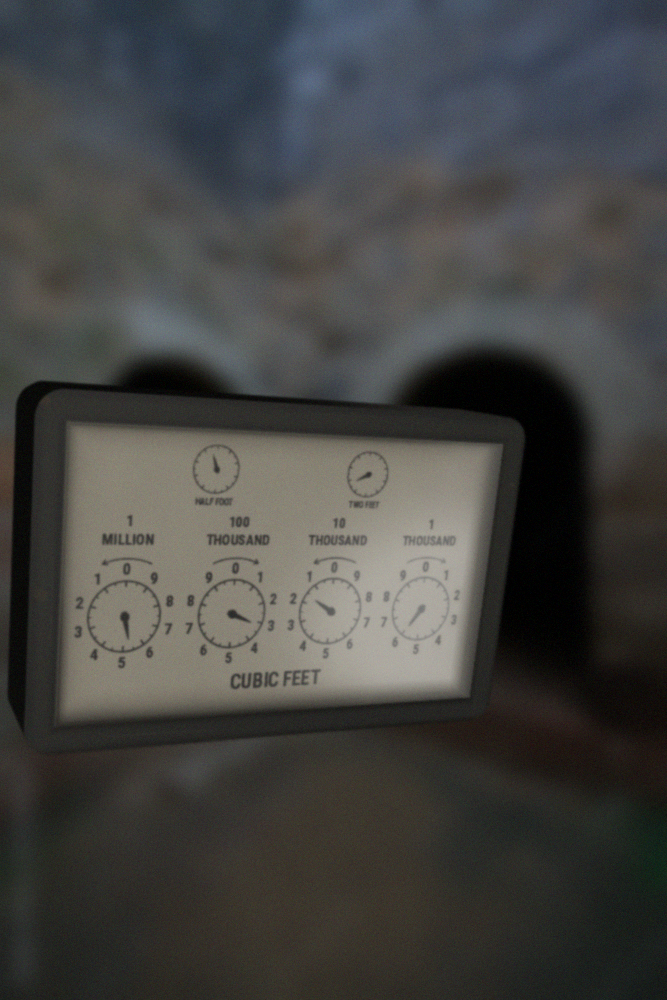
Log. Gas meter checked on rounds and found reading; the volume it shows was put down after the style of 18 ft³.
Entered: 531600 ft³
